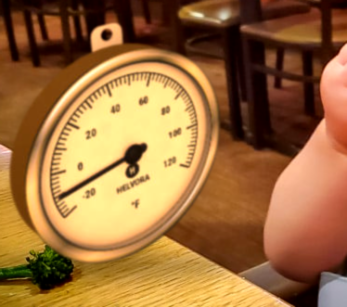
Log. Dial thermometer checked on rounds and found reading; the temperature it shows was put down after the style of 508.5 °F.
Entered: -10 °F
